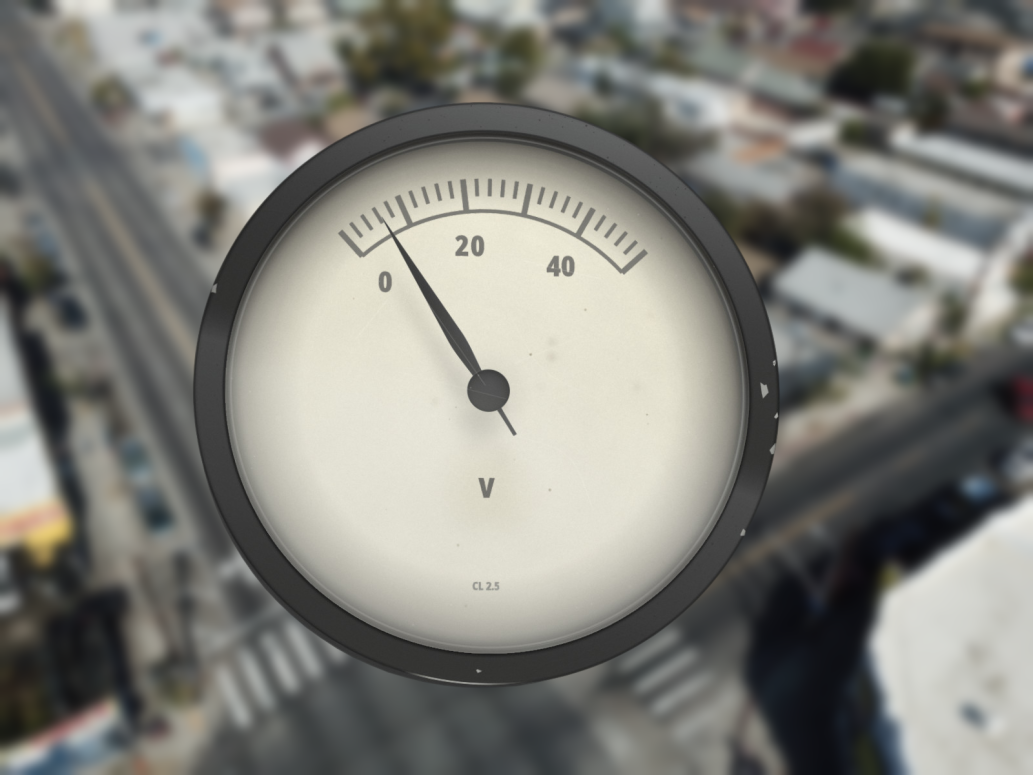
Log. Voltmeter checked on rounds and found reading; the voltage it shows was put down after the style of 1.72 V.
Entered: 6 V
